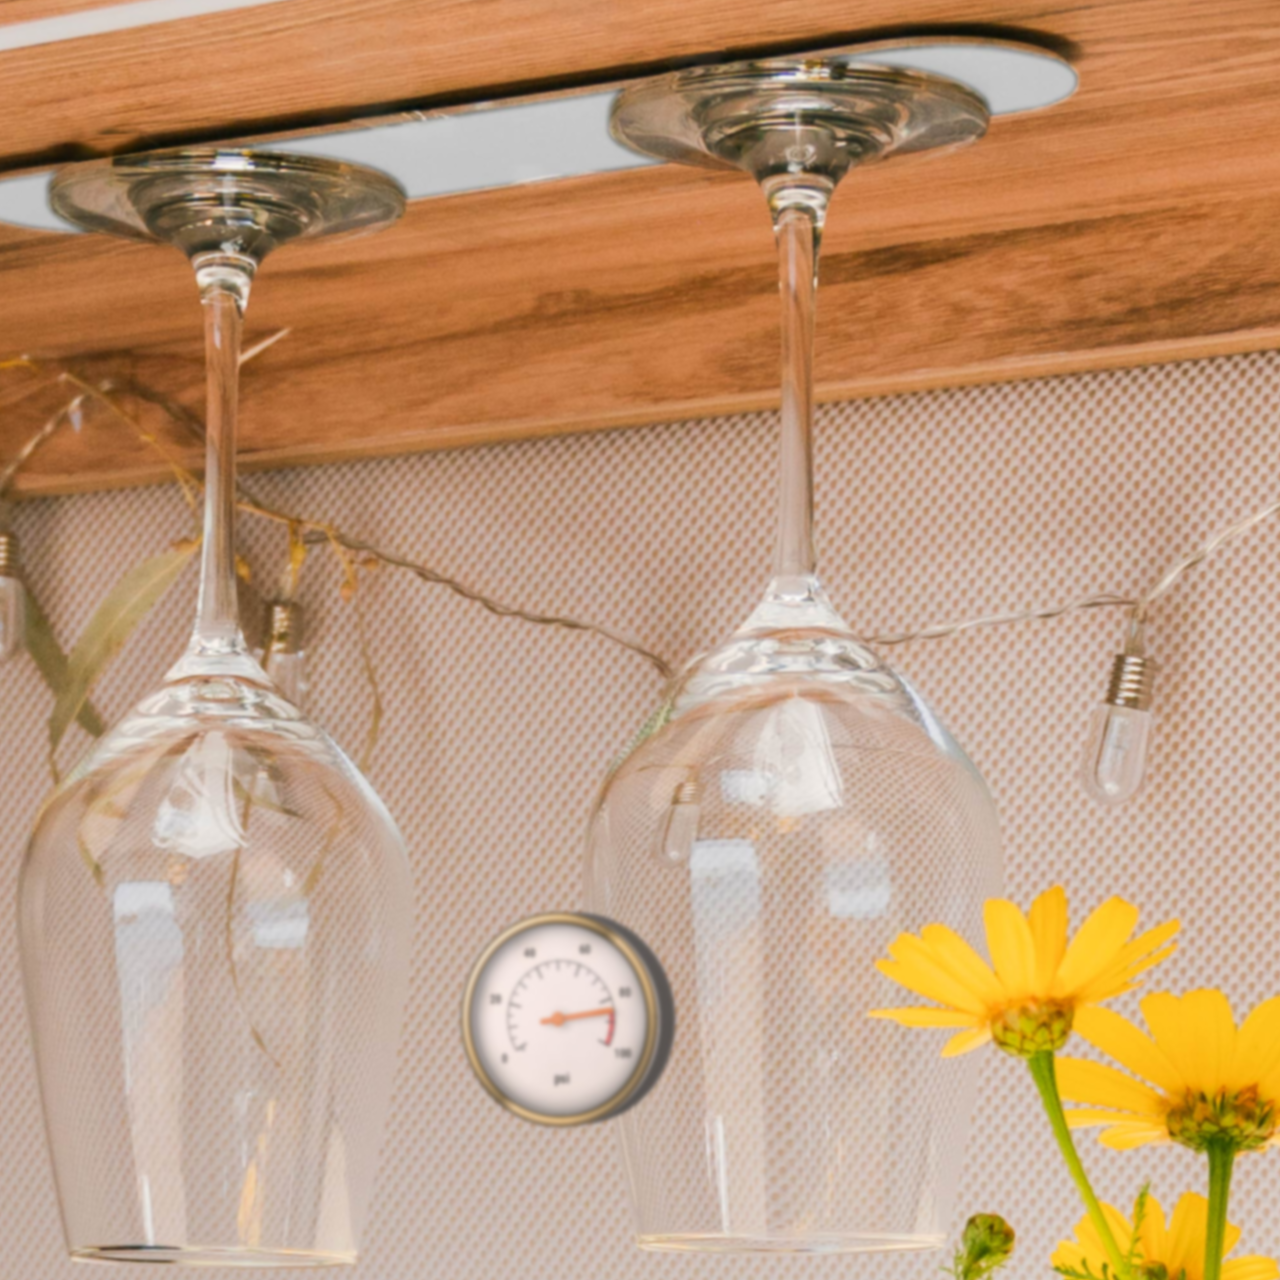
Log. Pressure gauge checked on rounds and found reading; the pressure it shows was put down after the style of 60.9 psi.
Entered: 85 psi
